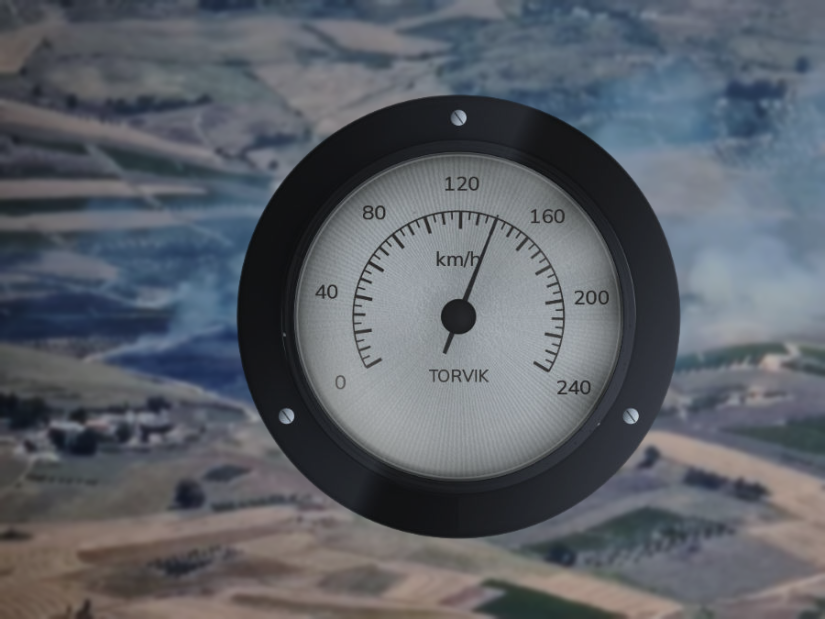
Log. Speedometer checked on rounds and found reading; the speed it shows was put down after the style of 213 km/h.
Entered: 140 km/h
